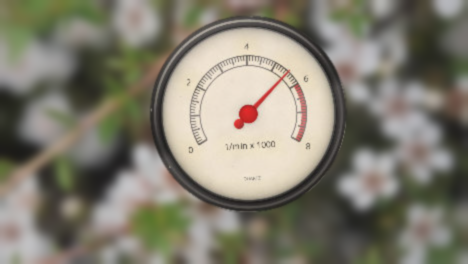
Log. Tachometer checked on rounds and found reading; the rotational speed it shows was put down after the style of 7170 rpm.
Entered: 5500 rpm
